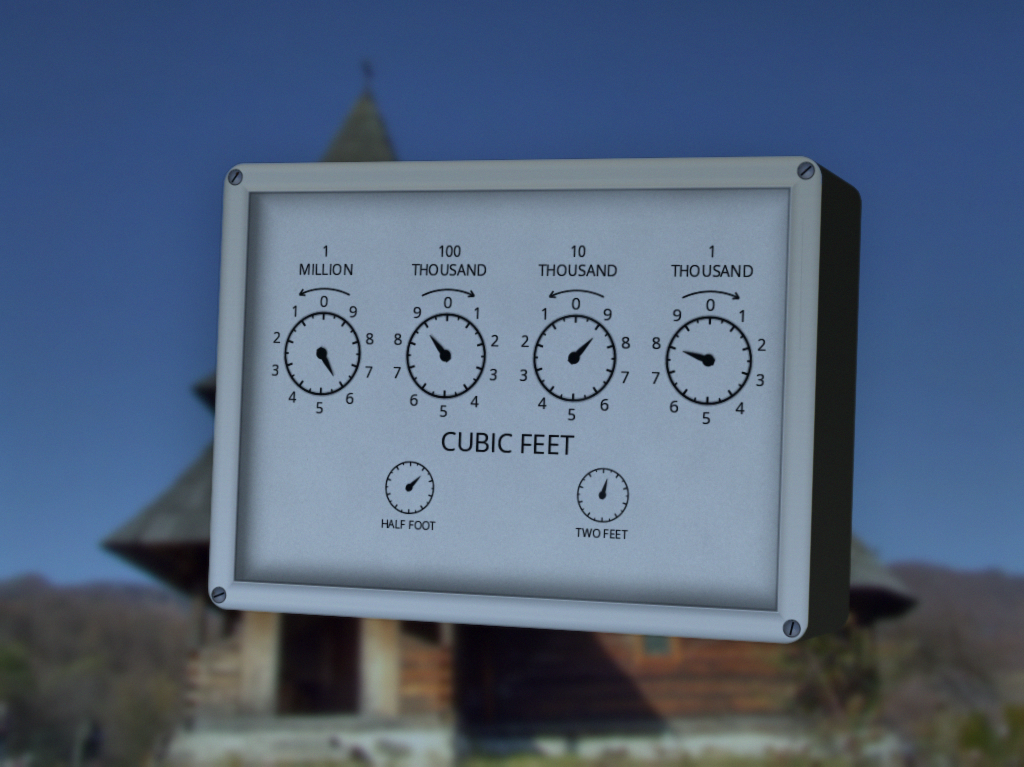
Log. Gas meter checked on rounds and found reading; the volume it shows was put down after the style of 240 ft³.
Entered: 588800 ft³
